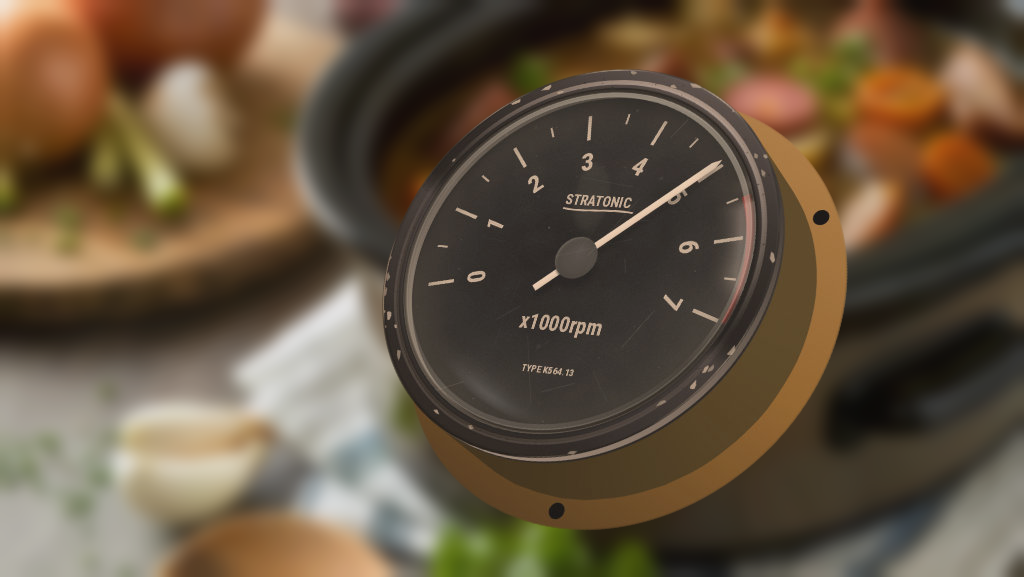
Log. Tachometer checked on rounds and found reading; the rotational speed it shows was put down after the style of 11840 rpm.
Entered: 5000 rpm
